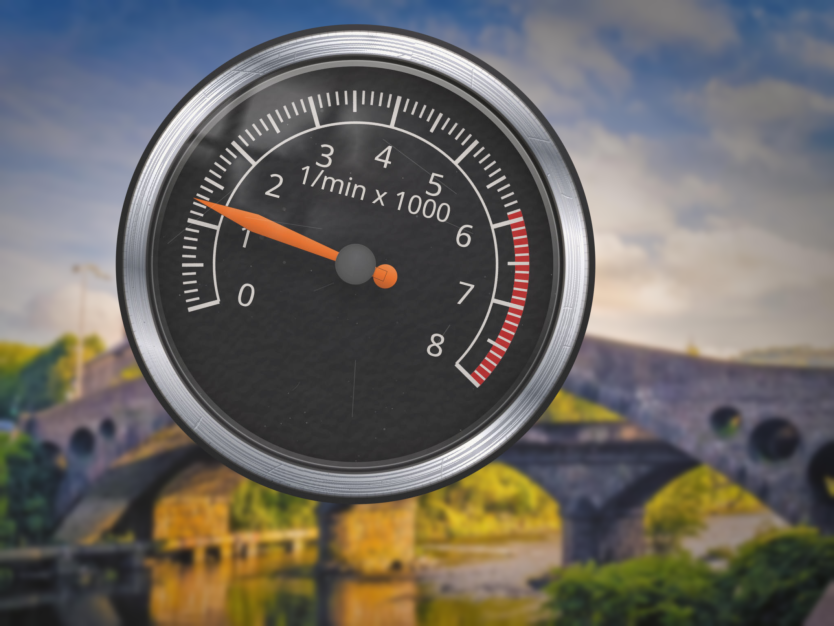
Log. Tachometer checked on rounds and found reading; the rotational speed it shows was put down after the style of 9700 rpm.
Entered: 1250 rpm
